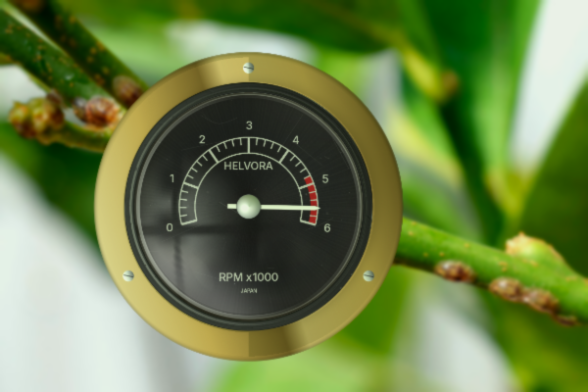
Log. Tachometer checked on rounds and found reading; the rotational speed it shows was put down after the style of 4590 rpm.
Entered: 5600 rpm
